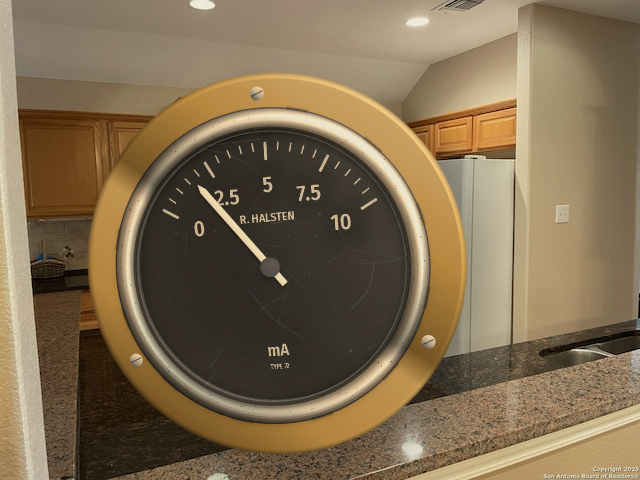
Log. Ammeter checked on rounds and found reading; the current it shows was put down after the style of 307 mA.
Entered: 1.75 mA
